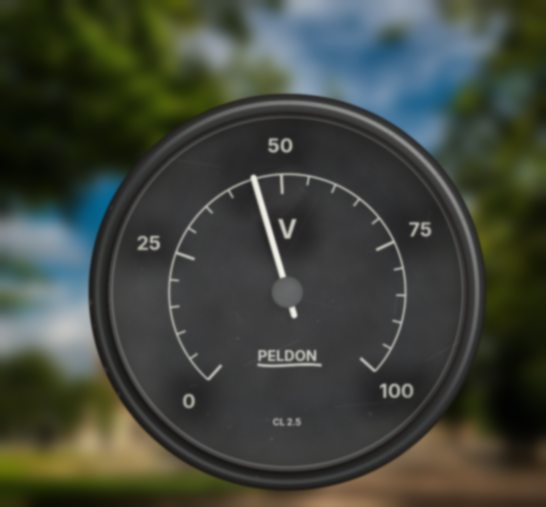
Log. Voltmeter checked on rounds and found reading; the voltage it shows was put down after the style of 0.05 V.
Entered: 45 V
